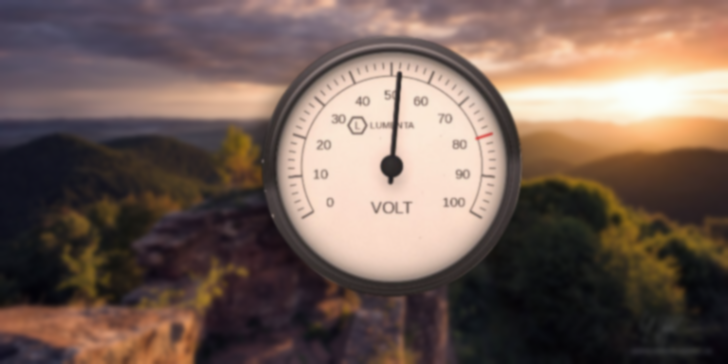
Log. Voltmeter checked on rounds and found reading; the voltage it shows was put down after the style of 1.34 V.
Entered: 52 V
